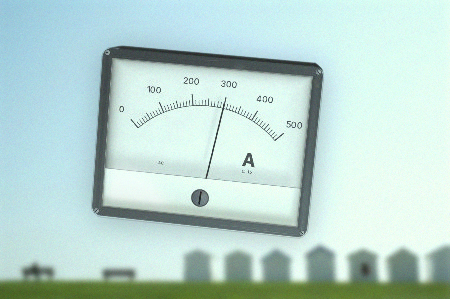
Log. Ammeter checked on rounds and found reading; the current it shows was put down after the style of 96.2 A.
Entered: 300 A
